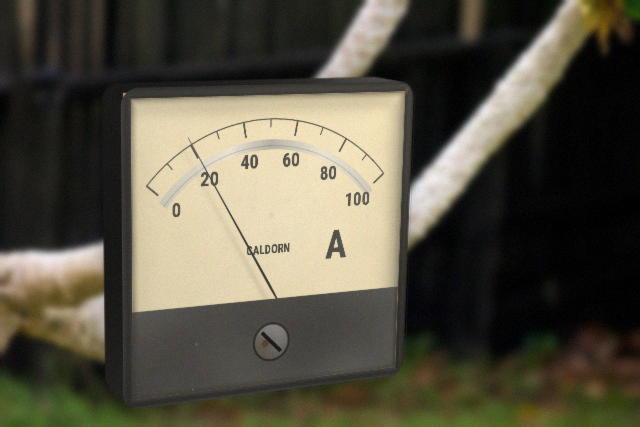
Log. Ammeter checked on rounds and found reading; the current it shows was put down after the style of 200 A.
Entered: 20 A
